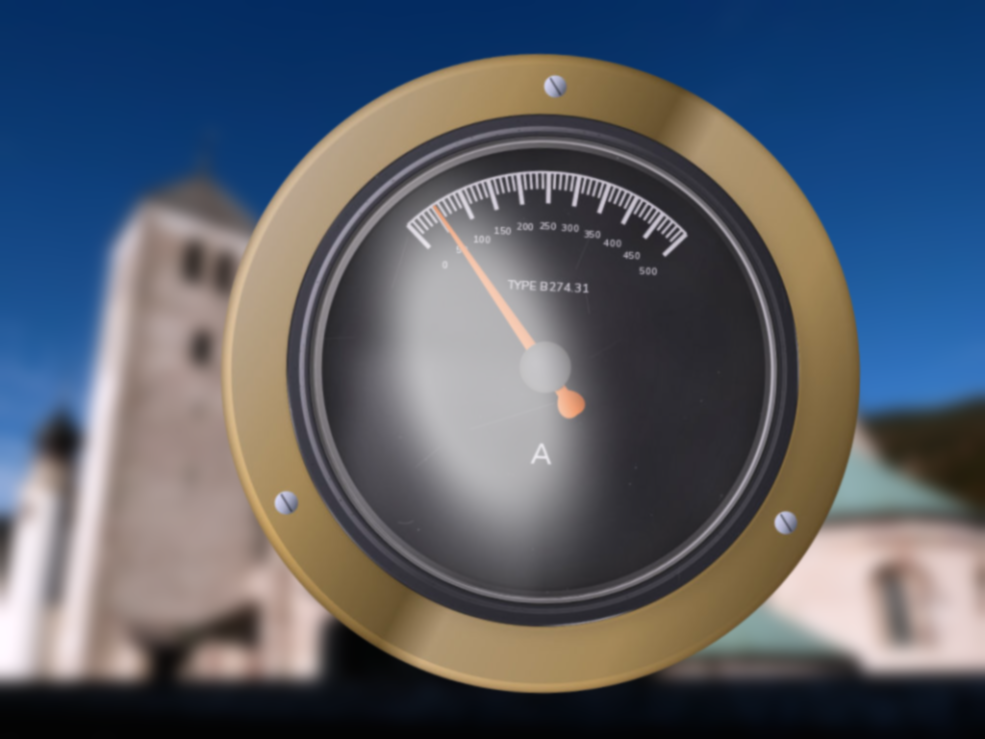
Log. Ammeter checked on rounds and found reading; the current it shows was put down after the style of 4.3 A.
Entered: 50 A
